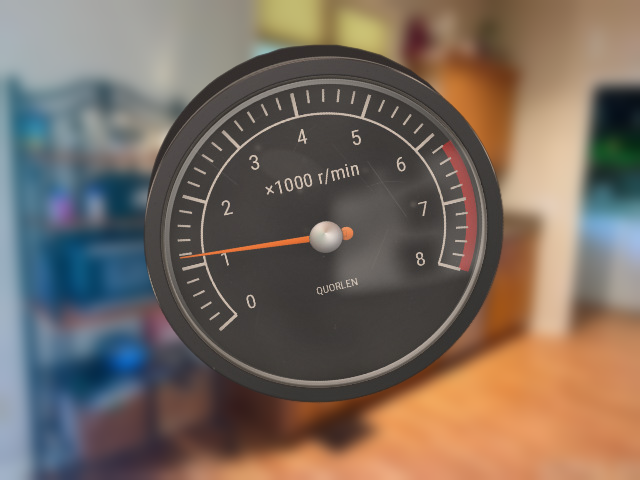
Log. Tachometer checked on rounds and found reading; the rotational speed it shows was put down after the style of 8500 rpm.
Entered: 1200 rpm
